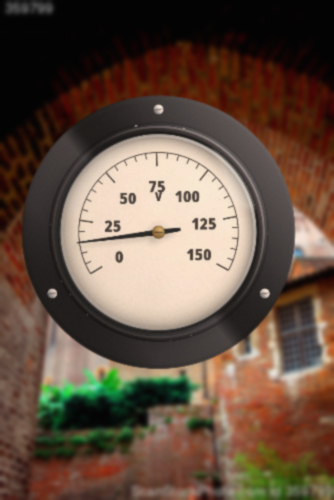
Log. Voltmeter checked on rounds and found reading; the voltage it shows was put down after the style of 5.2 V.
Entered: 15 V
